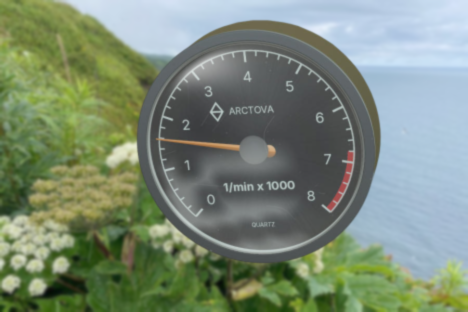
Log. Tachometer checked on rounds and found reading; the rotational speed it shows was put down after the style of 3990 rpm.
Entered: 1600 rpm
